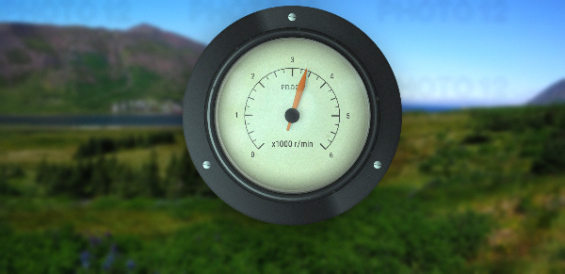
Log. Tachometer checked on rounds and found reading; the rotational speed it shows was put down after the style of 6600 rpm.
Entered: 3375 rpm
